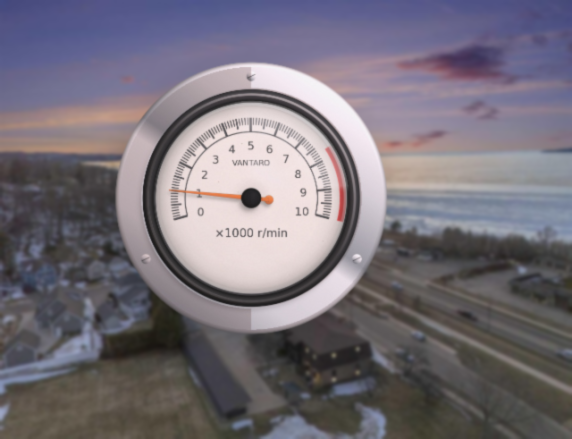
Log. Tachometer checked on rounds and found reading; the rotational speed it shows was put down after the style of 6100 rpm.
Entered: 1000 rpm
